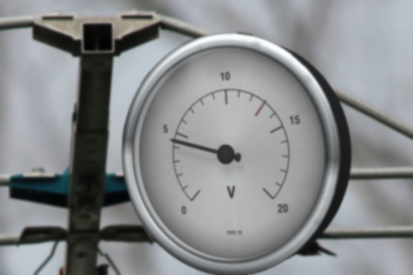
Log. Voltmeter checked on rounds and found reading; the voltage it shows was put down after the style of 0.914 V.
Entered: 4.5 V
